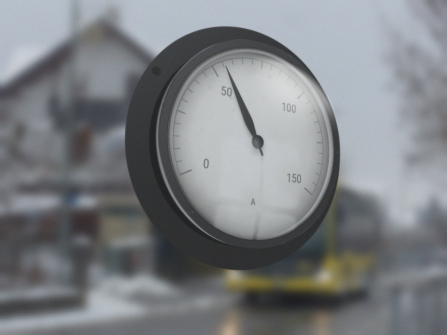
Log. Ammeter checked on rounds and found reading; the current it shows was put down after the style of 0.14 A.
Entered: 55 A
